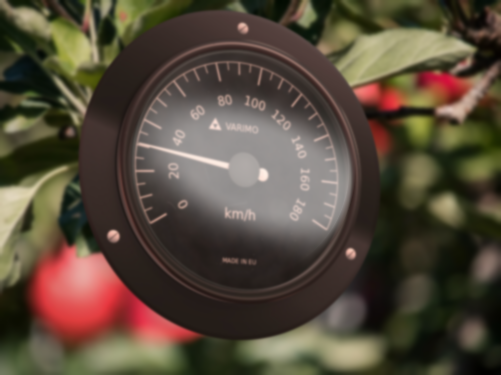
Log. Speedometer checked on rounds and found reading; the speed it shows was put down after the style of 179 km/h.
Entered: 30 km/h
